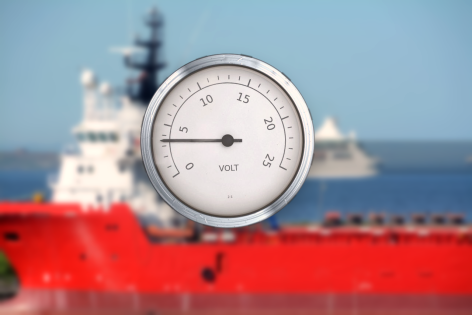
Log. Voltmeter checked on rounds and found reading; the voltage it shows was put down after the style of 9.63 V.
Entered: 3.5 V
